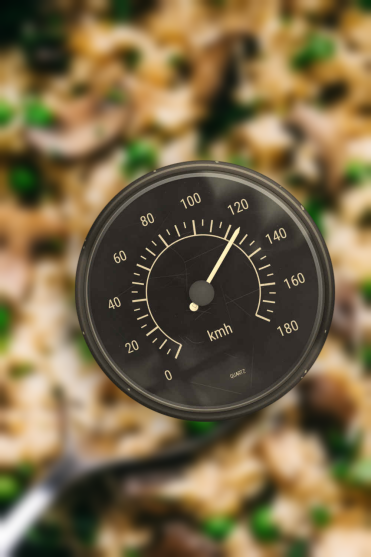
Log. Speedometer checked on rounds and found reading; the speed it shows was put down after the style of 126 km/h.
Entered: 125 km/h
